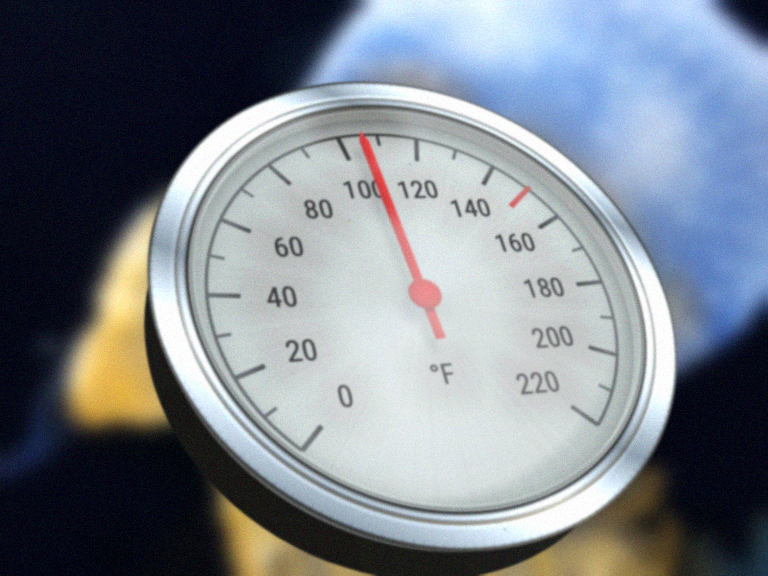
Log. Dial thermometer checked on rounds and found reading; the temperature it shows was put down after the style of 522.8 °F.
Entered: 105 °F
